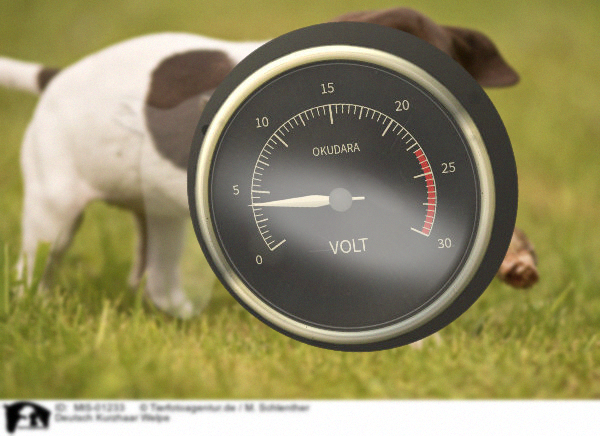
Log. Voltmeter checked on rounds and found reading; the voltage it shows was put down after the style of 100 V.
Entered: 4 V
